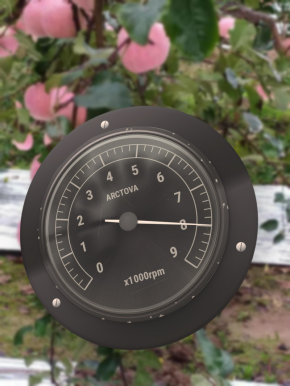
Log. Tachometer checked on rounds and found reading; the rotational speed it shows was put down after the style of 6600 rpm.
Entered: 8000 rpm
